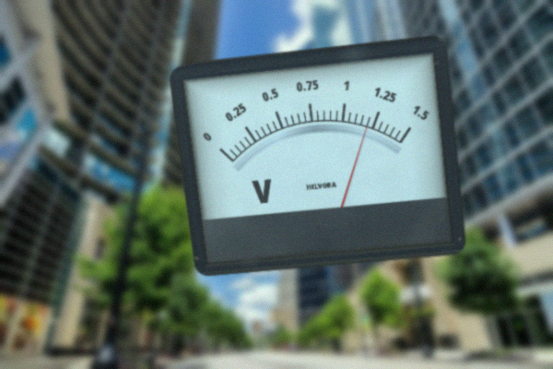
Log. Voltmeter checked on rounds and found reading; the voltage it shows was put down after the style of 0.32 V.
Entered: 1.2 V
